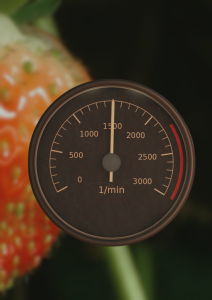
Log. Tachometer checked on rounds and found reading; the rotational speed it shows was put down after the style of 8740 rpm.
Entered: 1500 rpm
